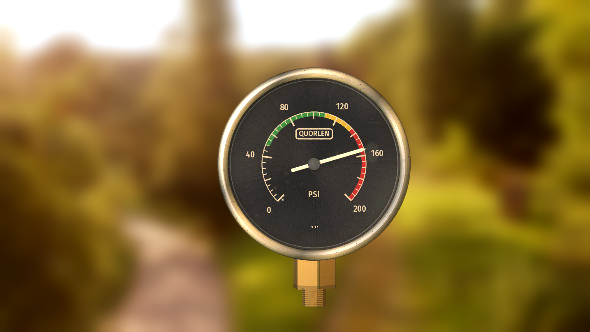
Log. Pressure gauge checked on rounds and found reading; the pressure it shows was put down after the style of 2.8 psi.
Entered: 155 psi
